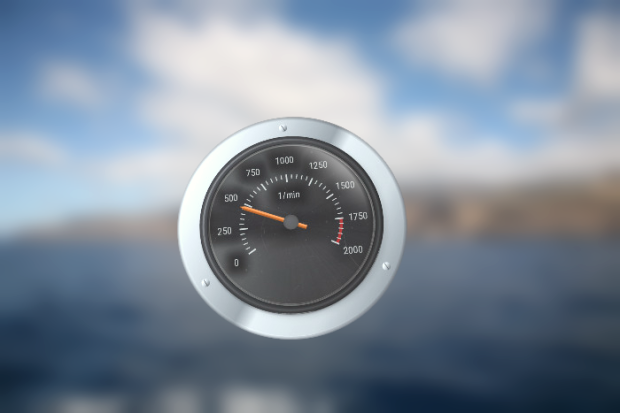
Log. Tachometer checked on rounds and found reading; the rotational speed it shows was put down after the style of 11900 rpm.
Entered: 450 rpm
